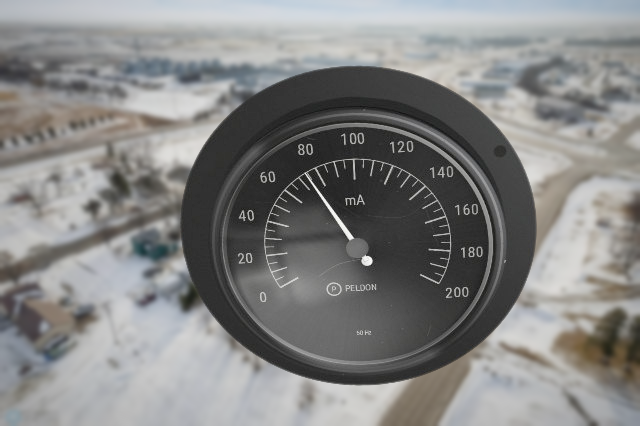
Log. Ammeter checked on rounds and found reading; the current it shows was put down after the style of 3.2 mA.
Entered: 75 mA
